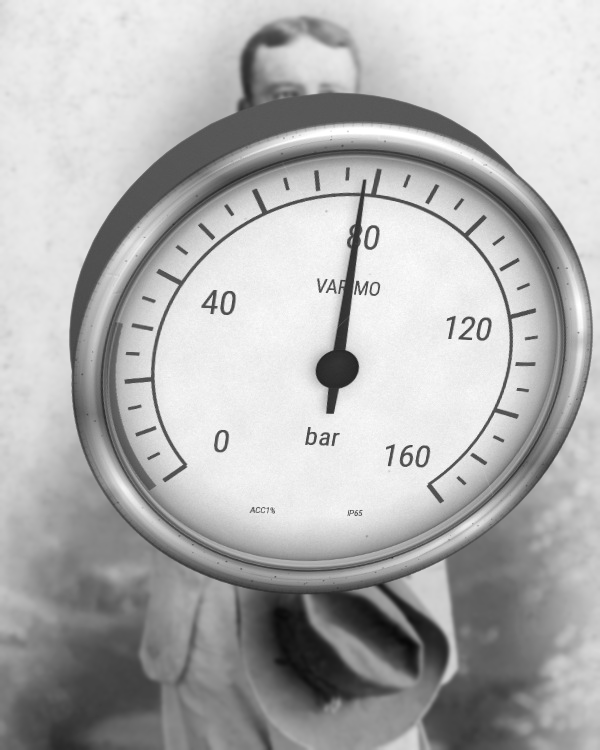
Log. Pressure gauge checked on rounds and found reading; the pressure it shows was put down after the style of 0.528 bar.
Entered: 77.5 bar
